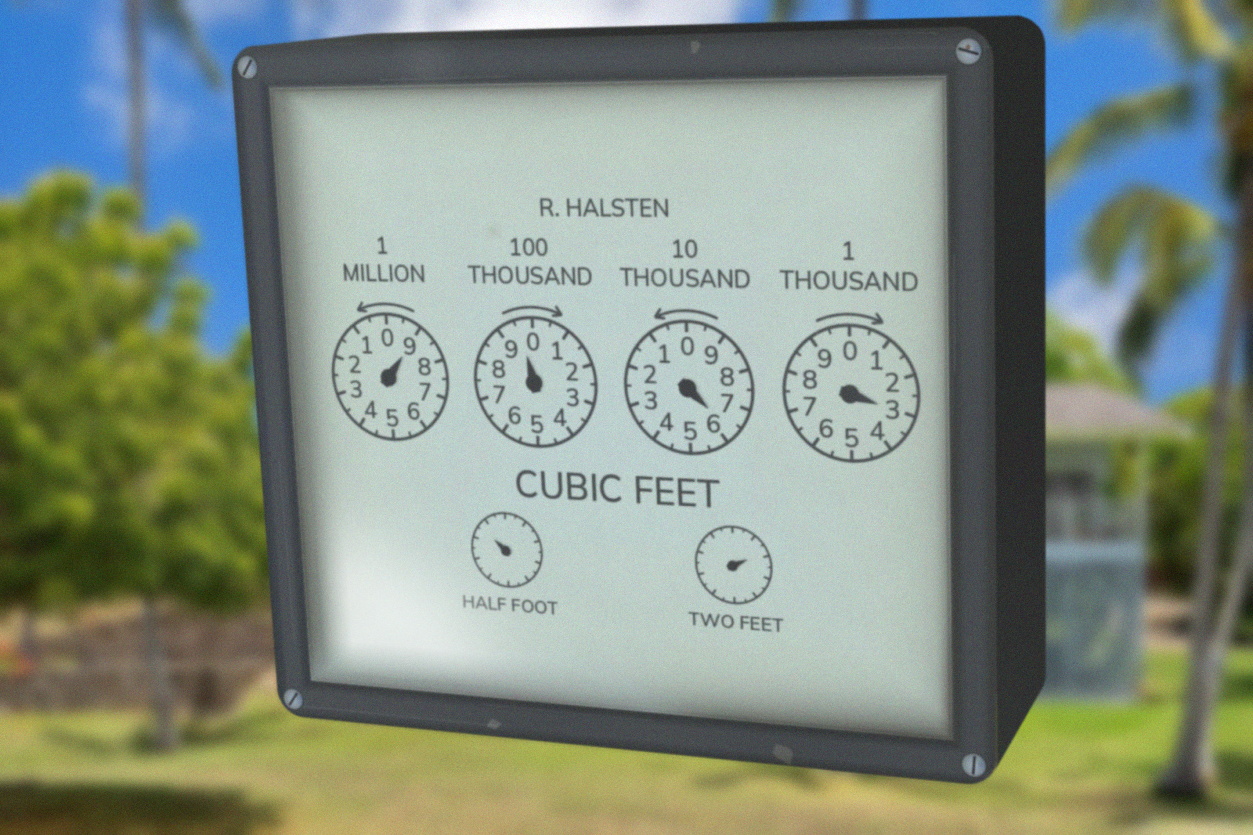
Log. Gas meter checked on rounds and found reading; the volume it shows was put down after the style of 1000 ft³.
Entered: 896300 ft³
